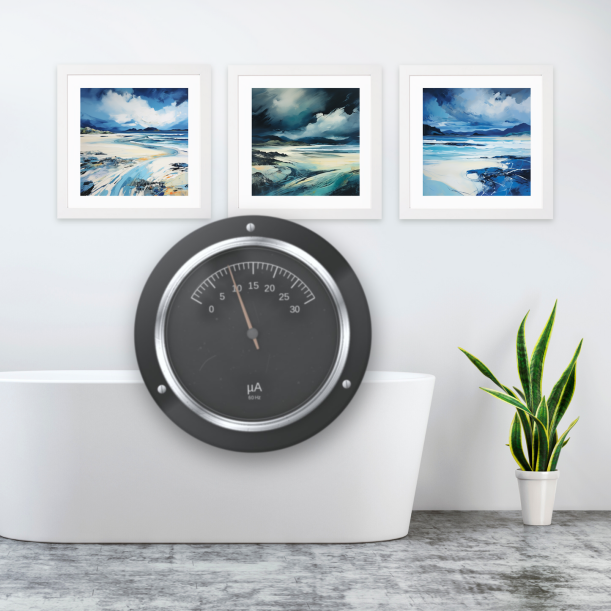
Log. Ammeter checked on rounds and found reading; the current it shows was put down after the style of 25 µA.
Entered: 10 µA
